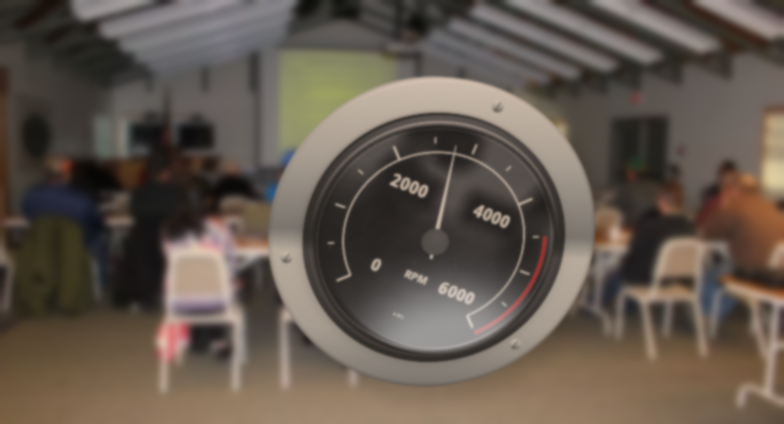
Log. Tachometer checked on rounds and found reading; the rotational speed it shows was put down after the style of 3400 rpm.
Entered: 2750 rpm
